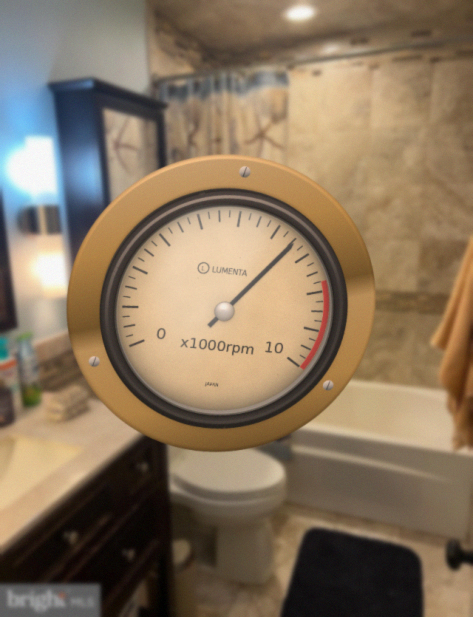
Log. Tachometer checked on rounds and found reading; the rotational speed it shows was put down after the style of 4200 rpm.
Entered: 6500 rpm
